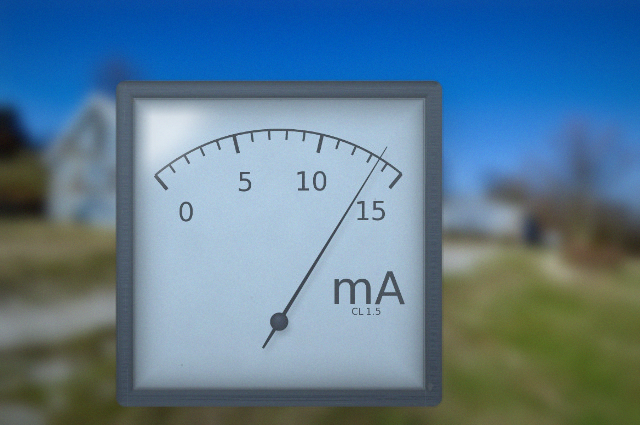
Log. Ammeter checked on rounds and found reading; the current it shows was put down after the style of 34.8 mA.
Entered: 13.5 mA
